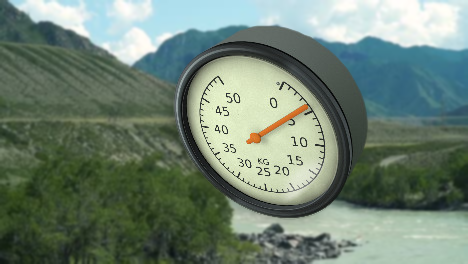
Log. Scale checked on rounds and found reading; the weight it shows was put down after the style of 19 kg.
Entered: 4 kg
